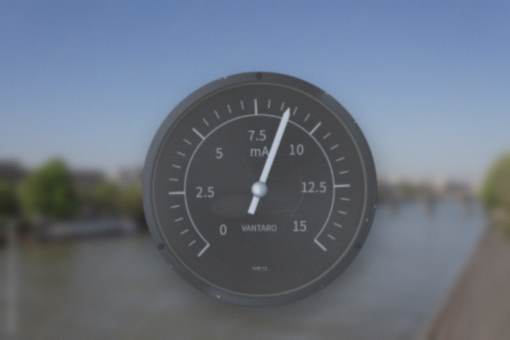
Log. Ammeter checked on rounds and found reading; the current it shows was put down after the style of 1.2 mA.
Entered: 8.75 mA
